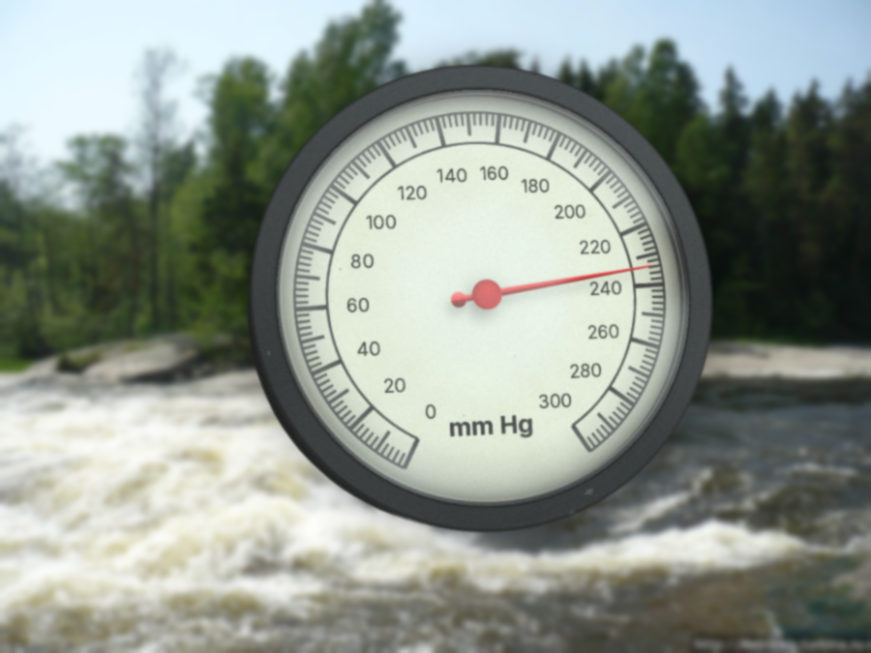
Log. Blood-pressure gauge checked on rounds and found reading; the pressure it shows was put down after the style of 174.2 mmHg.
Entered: 234 mmHg
